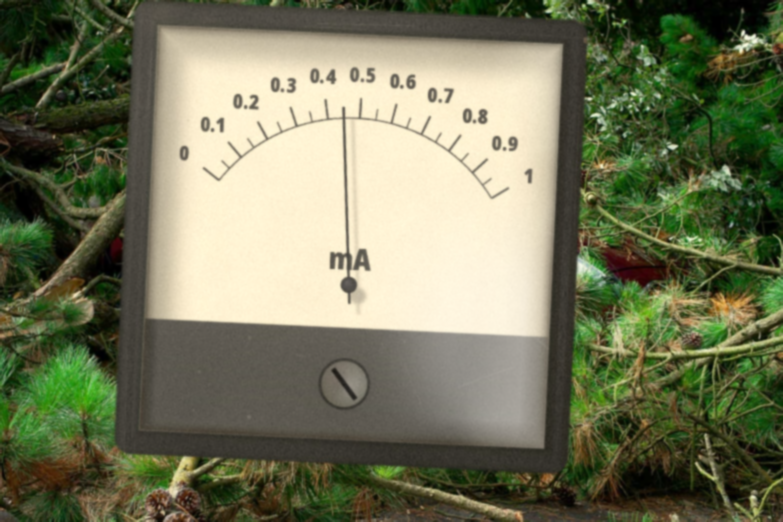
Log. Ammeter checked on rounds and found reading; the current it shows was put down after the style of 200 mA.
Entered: 0.45 mA
